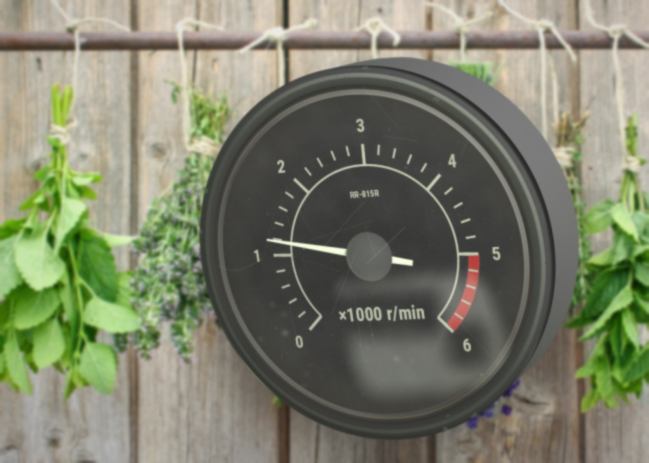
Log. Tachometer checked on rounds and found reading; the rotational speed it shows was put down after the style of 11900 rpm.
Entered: 1200 rpm
